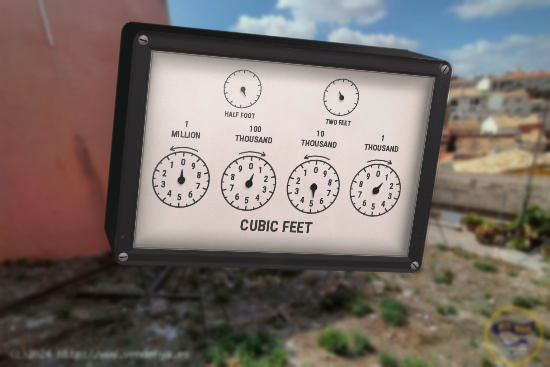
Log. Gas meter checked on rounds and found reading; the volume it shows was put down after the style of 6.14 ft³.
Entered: 5100 ft³
